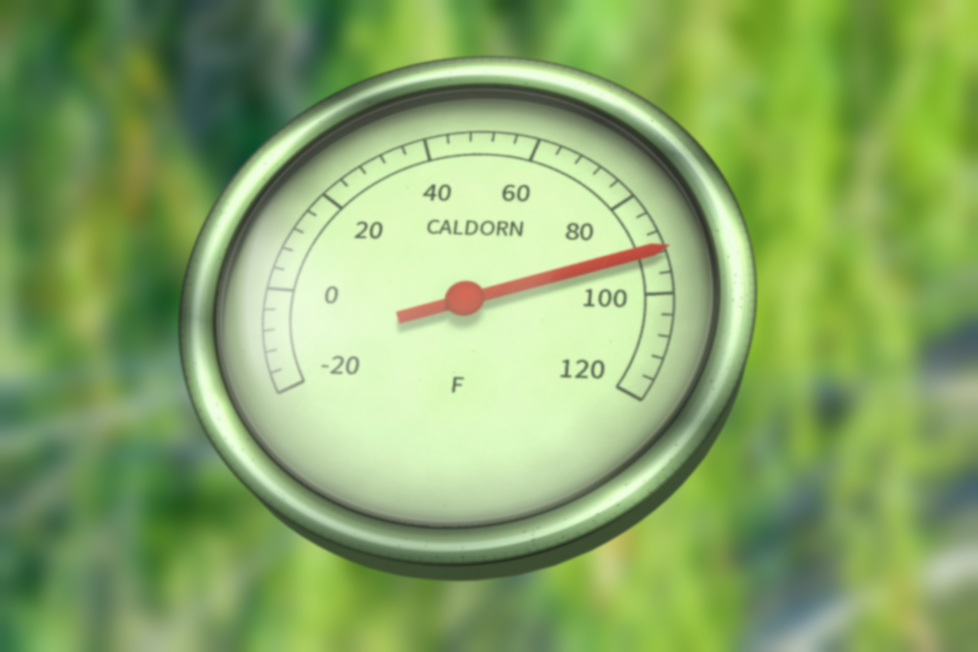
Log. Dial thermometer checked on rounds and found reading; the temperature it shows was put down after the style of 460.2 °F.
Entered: 92 °F
